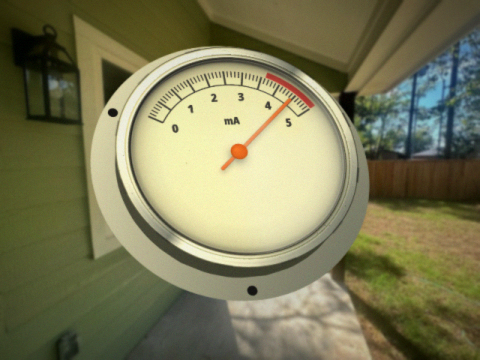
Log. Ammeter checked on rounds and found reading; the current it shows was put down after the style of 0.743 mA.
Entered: 4.5 mA
